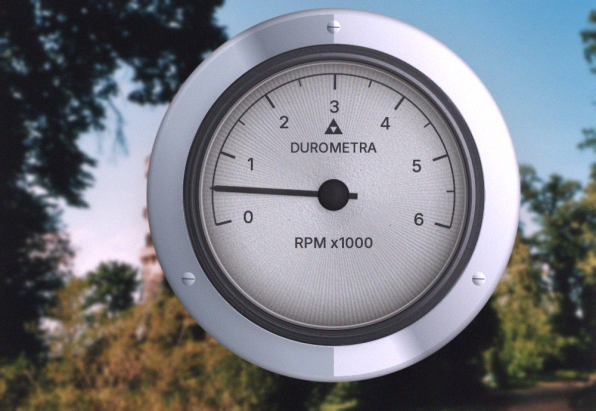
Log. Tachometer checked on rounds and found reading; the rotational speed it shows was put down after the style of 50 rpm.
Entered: 500 rpm
